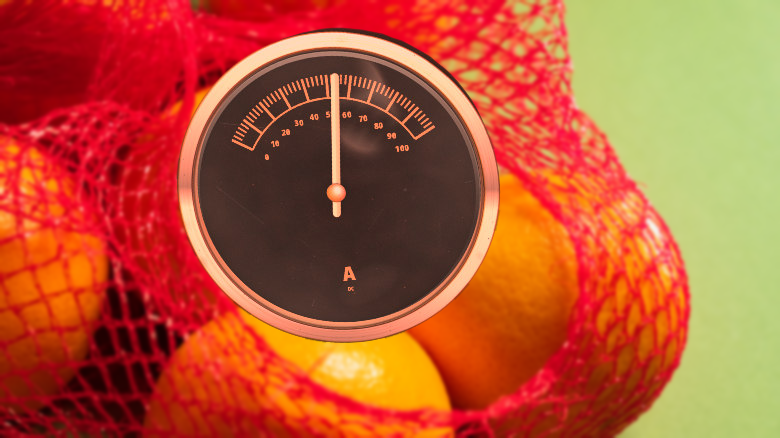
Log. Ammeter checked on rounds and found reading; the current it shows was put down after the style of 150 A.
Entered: 54 A
